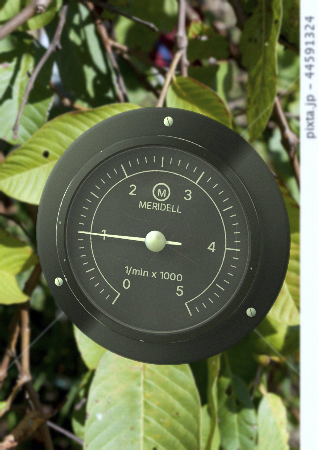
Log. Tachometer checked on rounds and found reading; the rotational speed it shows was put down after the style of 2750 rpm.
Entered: 1000 rpm
